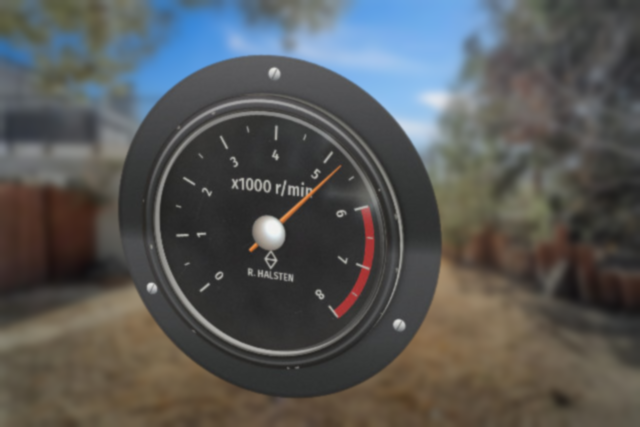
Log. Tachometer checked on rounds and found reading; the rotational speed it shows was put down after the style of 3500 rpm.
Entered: 5250 rpm
